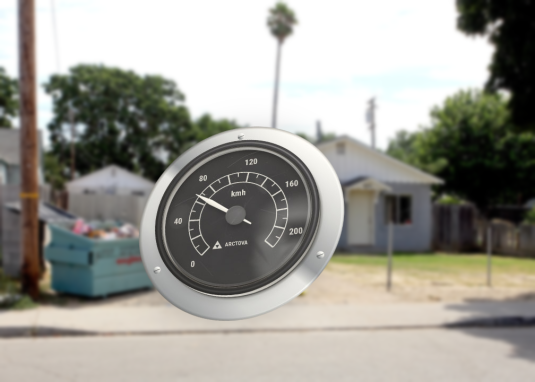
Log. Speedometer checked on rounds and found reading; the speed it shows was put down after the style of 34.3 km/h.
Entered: 65 km/h
